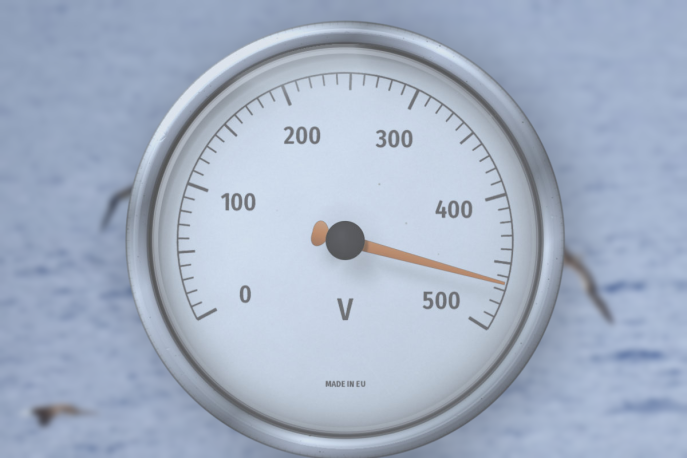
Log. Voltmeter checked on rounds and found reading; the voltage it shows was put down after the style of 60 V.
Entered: 465 V
